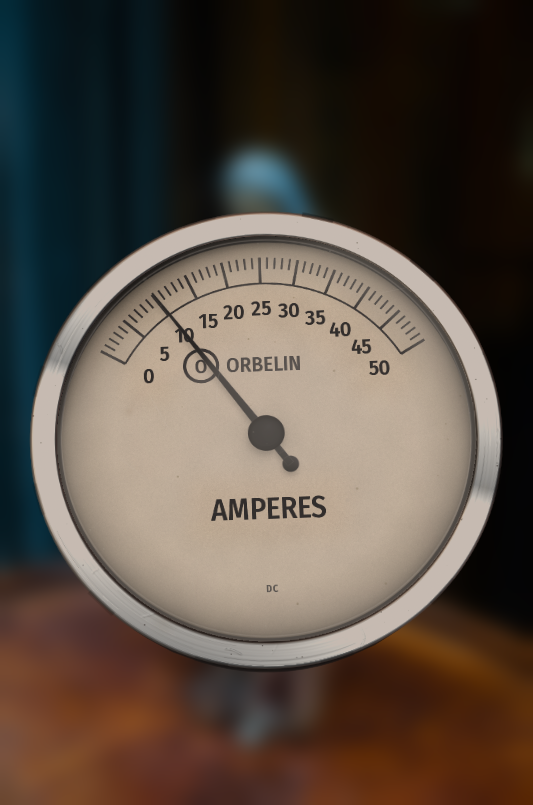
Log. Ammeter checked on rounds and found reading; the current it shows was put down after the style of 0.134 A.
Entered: 10 A
